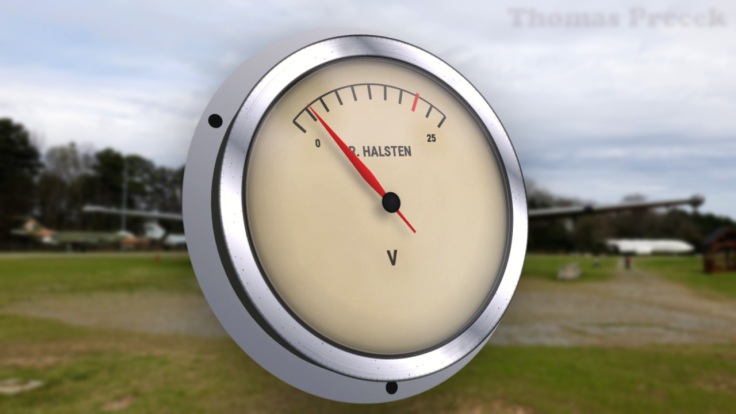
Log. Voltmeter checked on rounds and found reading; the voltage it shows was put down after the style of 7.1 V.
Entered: 2.5 V
